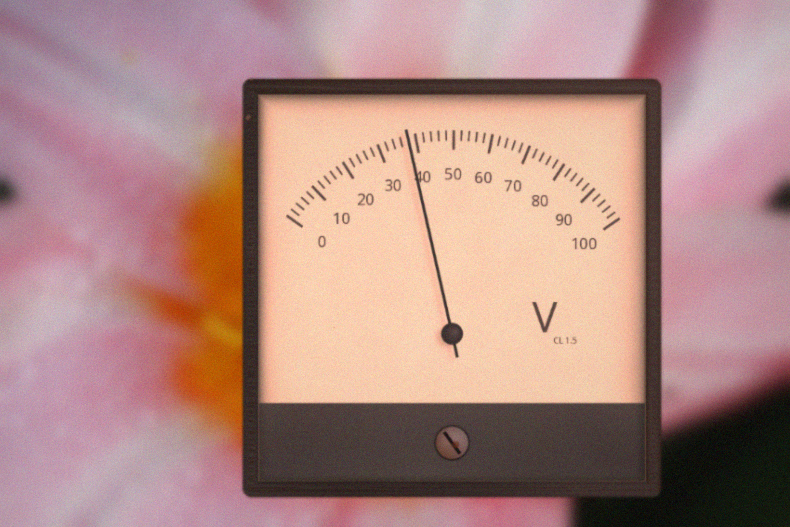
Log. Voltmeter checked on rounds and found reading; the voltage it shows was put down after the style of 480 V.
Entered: 38 V
